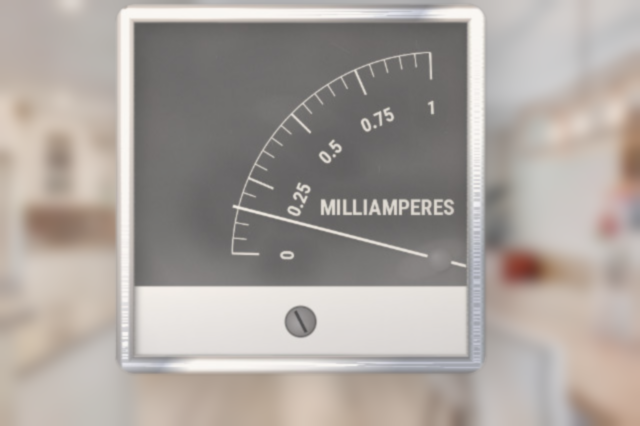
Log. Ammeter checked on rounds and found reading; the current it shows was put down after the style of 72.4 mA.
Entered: 0.15 mA
